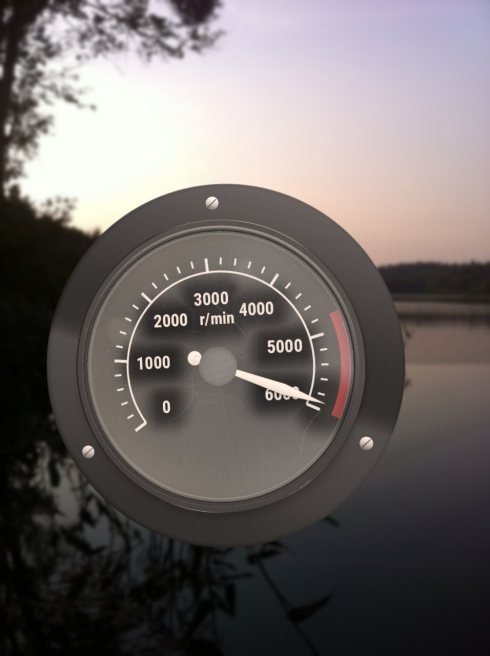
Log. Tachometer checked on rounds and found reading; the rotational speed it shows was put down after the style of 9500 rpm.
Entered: 5900 rpm
